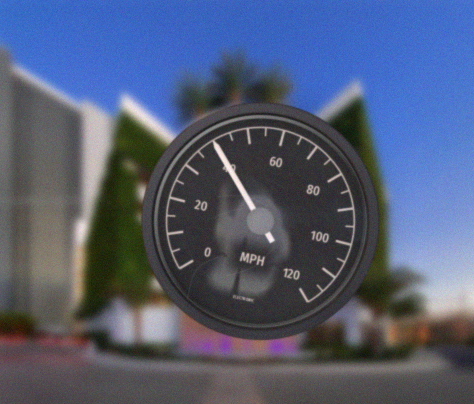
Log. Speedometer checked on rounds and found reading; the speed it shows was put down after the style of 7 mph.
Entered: 40 mph
